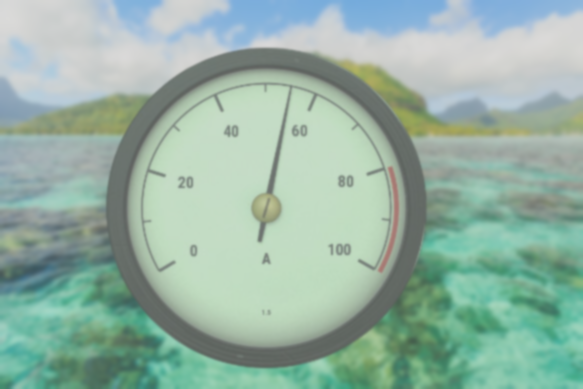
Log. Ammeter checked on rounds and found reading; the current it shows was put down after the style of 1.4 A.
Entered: 55 A
